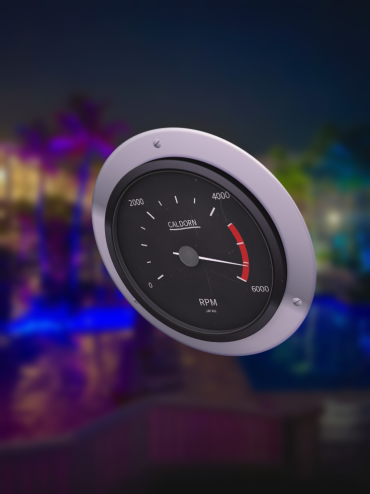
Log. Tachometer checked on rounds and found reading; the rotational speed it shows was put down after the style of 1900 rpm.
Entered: 5500 rpm
